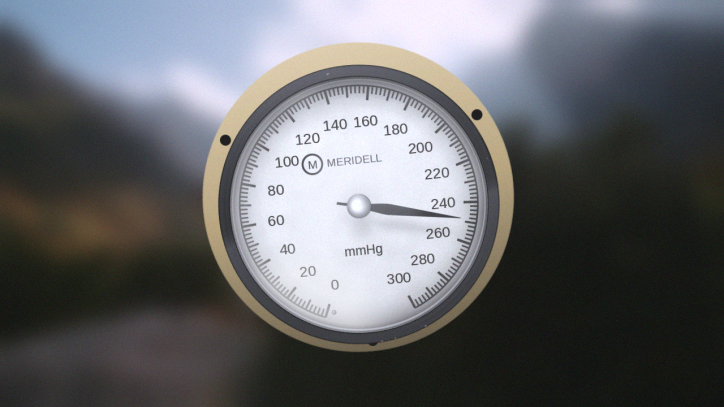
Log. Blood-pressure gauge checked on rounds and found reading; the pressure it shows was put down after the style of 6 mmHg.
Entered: 248 mmHg
